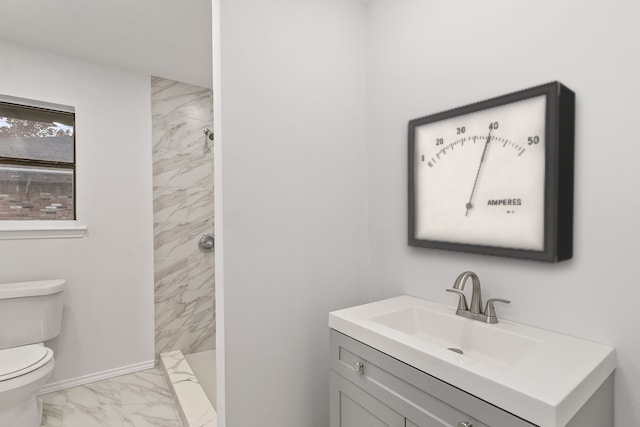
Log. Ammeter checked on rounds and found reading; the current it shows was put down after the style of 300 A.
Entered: 40 A
